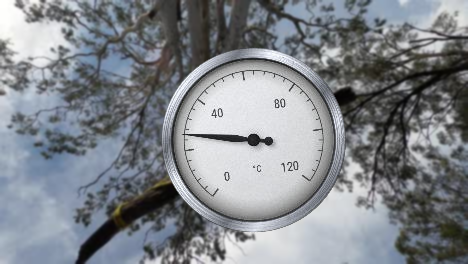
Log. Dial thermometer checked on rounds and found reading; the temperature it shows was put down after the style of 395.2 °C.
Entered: 26 °C
